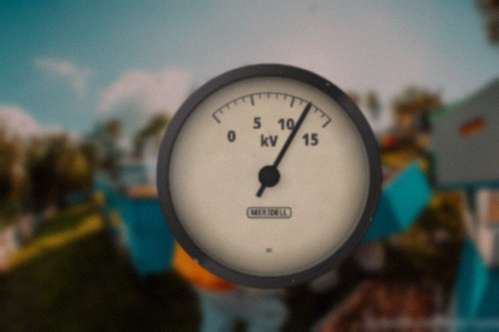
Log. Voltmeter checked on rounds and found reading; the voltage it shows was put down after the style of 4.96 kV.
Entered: 12 kV
